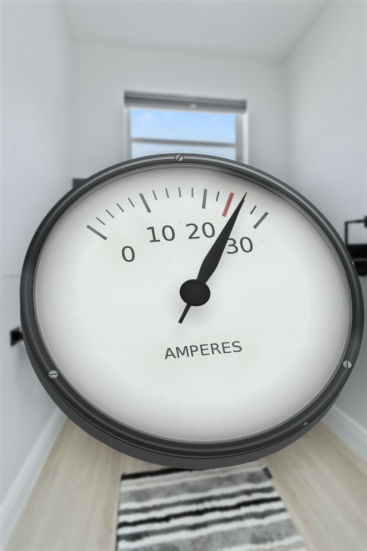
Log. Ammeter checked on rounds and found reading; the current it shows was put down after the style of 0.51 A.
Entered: 26 A
